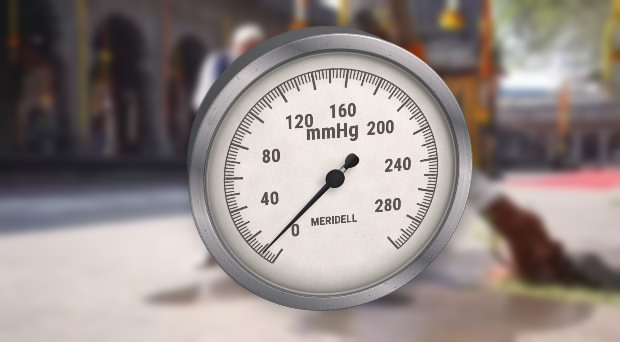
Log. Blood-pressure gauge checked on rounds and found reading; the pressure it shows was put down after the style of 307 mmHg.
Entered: 10 mmHg
